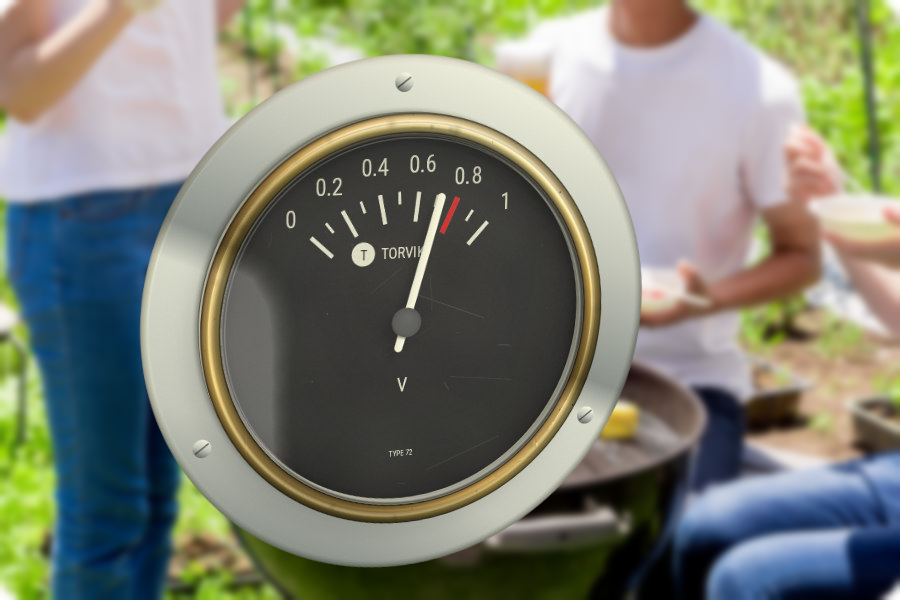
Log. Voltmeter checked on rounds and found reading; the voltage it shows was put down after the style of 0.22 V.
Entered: 0.7 V
